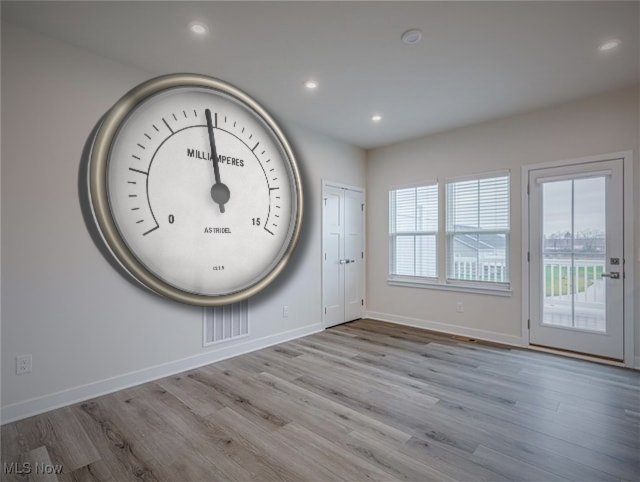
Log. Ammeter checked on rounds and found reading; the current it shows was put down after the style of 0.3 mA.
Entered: 7 mA
